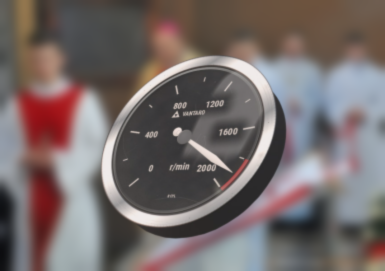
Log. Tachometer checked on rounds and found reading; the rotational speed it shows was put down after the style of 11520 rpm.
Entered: 1900 rpm
